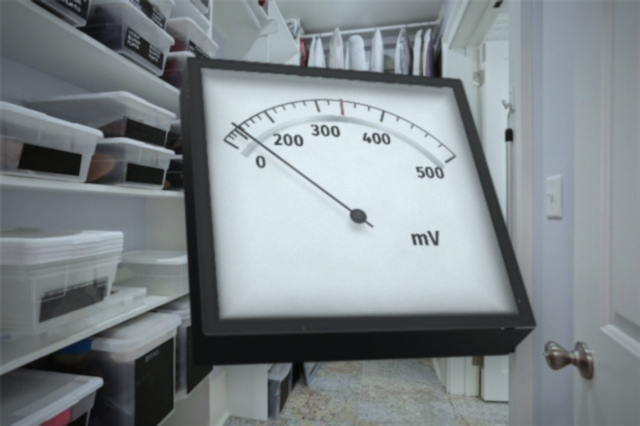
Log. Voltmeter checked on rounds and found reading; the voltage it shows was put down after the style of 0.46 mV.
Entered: 100 mV
